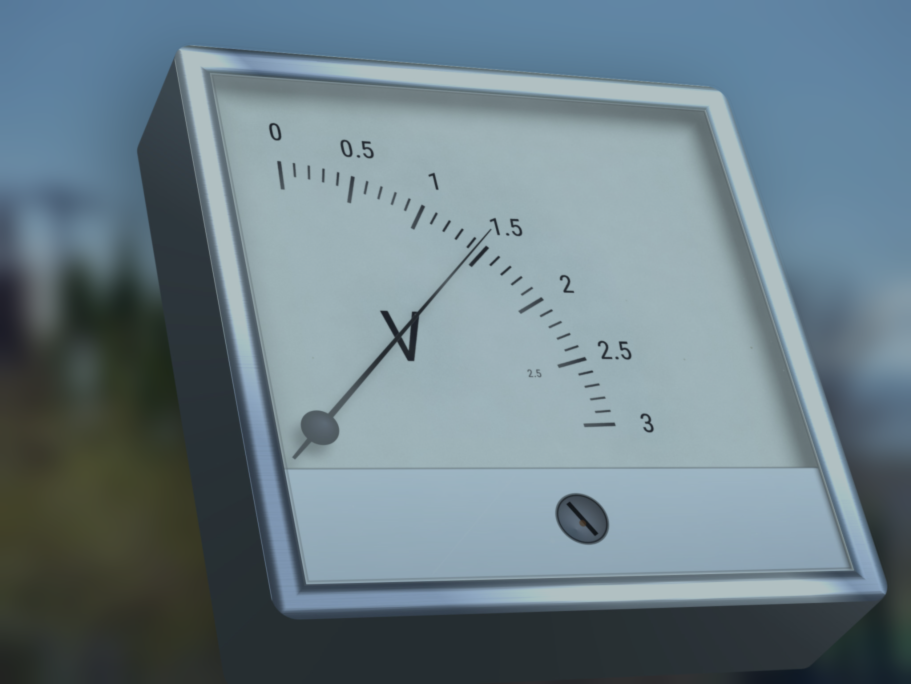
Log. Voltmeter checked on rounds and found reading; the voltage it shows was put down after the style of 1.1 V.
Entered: 1.45 V
